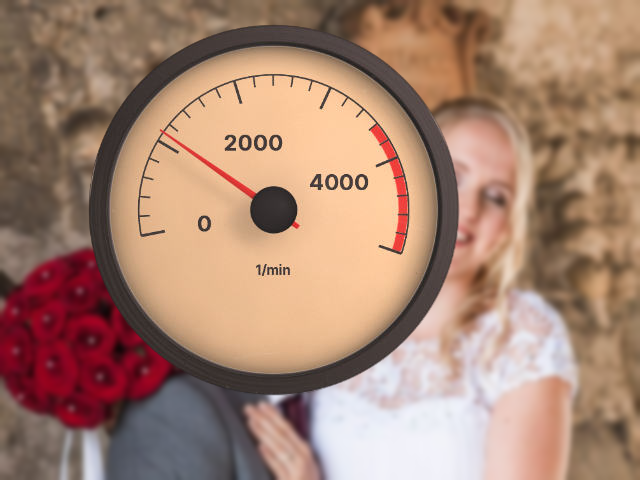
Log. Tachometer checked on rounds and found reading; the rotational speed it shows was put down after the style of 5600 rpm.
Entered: 1100 rpm
